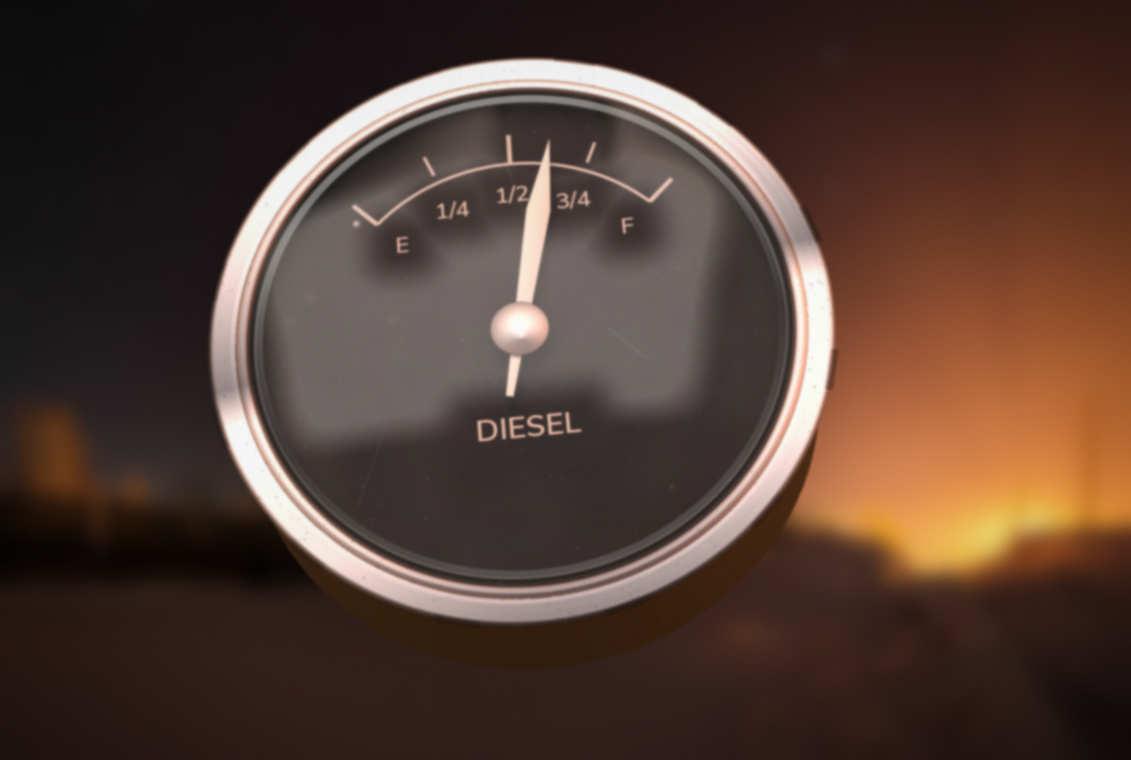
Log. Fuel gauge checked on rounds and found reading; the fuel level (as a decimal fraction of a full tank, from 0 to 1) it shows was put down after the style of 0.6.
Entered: 0.625
